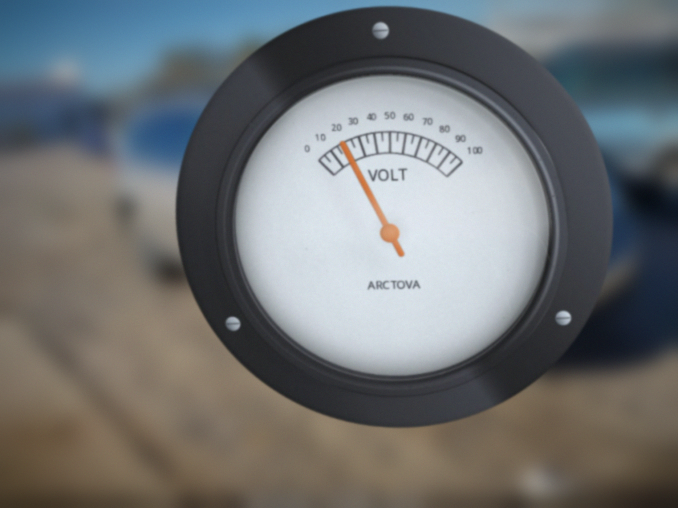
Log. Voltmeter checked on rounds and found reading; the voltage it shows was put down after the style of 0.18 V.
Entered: 20 V
